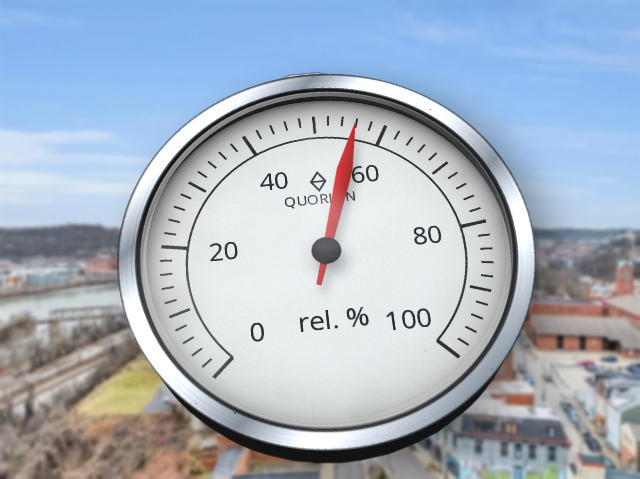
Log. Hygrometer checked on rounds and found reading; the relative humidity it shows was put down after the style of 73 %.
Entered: 56 %
